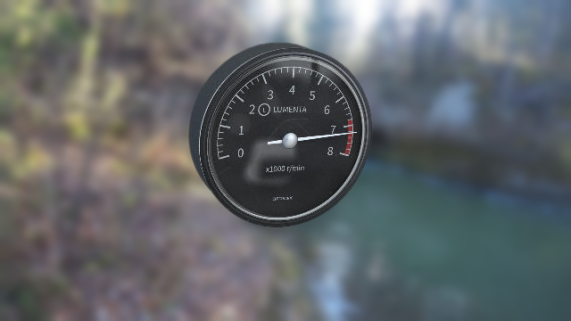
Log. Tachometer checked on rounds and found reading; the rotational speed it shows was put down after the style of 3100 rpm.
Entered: 7200 rpm
